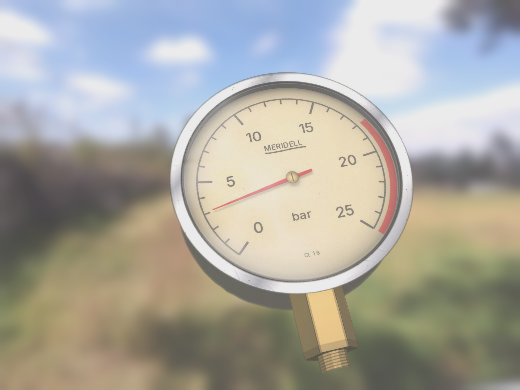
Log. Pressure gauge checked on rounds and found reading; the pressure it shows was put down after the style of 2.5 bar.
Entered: 3 bar
